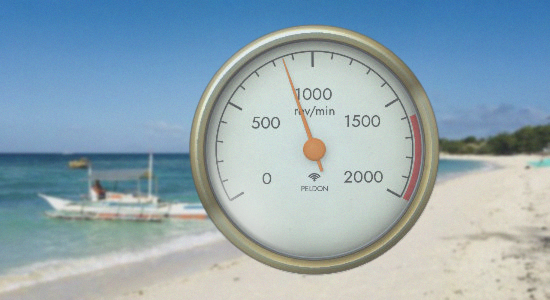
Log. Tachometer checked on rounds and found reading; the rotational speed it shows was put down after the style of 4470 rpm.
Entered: 850 rpm
